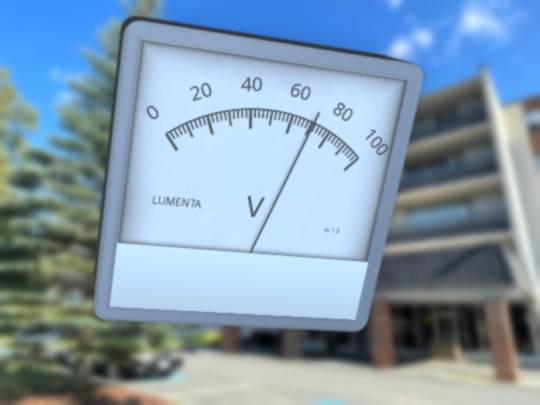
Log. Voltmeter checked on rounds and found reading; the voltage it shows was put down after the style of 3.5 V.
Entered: 70 V
